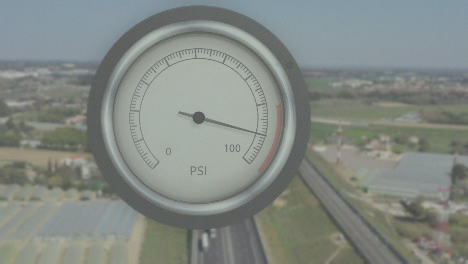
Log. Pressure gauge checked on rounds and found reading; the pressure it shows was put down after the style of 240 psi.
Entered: 90 psi
